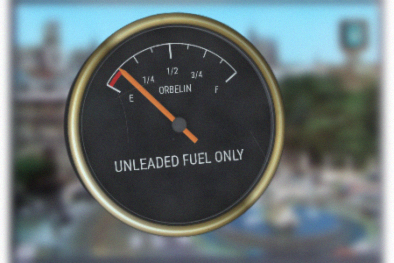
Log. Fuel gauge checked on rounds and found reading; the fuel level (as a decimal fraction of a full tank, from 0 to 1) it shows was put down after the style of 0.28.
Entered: 0.125
